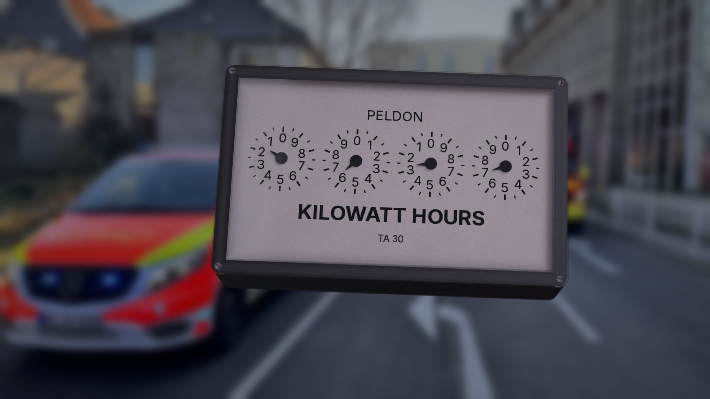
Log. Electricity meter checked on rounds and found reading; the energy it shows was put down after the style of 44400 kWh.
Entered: 1627 kWh
